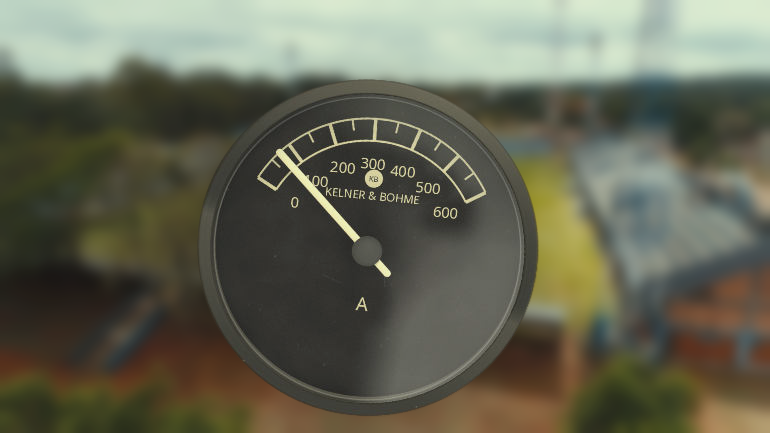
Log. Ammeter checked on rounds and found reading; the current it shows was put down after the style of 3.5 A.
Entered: 75 A
